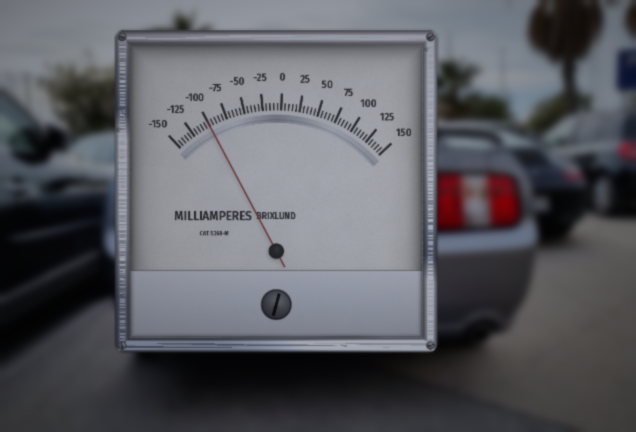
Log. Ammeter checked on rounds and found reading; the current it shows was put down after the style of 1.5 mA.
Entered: -100 mA
